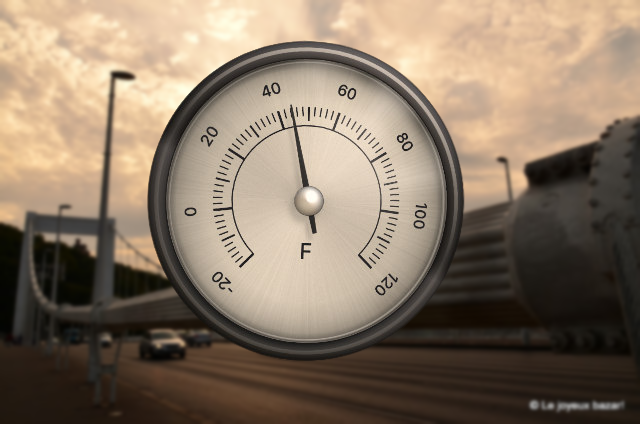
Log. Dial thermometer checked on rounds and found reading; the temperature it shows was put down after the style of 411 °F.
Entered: 44 °F
